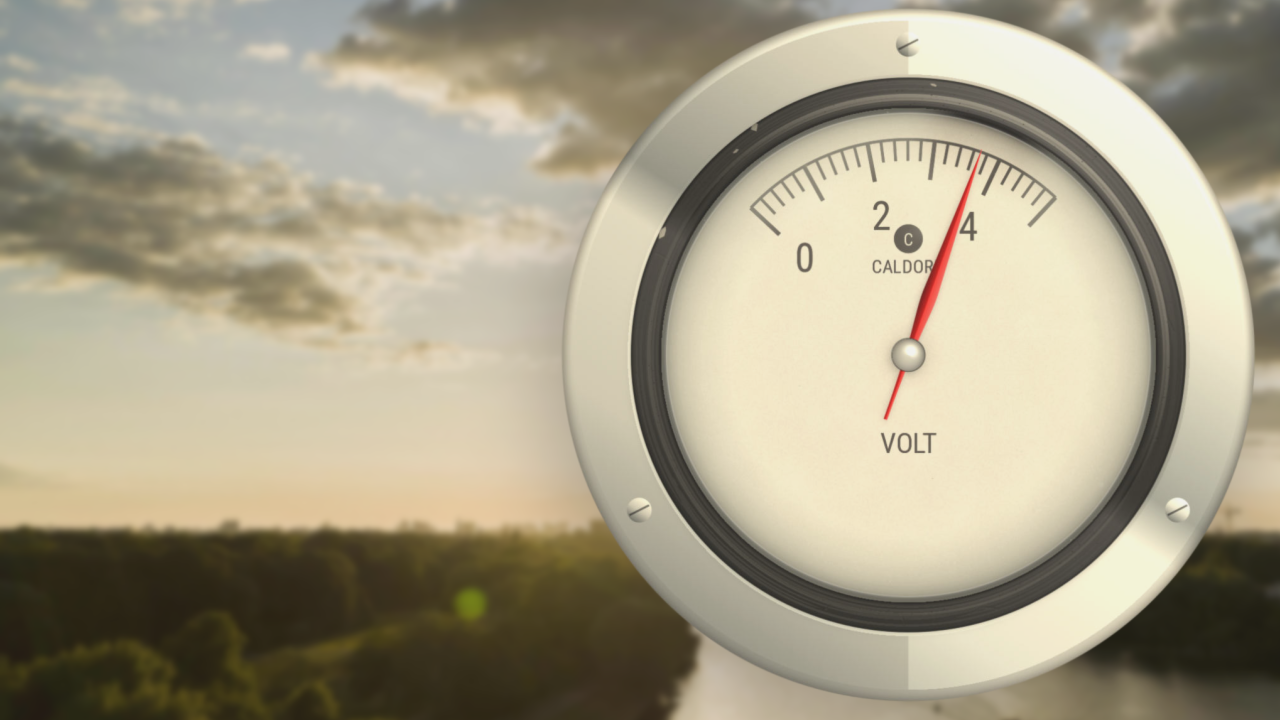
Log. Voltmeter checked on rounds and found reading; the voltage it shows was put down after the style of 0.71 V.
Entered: 3.7 V
